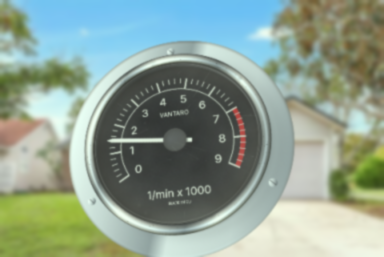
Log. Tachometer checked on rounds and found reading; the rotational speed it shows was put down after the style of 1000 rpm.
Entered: 1400 rpm
